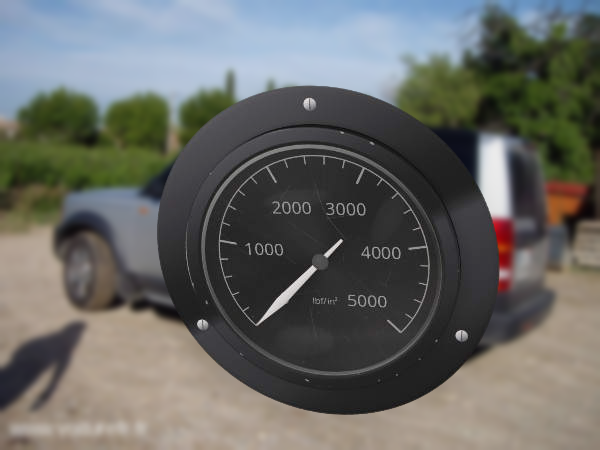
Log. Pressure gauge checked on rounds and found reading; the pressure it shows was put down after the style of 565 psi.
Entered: 0 psi
